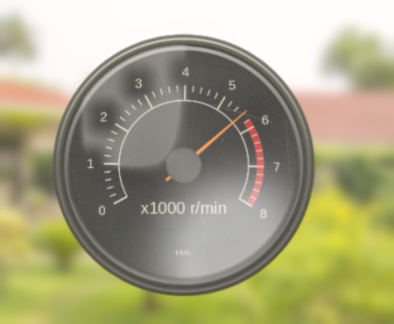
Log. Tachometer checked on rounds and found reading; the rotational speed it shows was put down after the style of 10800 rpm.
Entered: 5600 rpm
